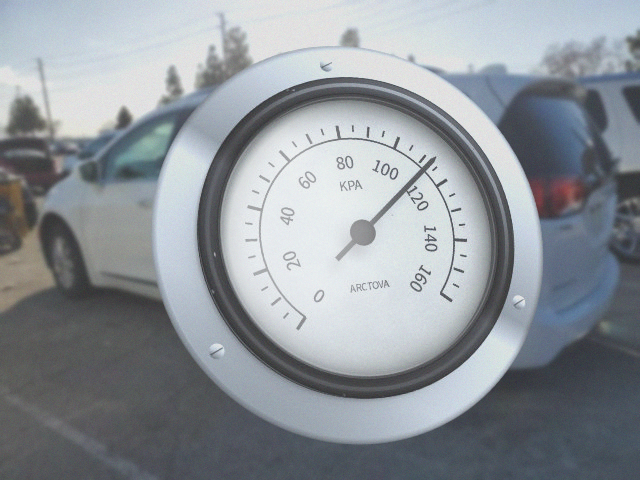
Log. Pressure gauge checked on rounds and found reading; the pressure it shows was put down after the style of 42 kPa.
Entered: 112.5 kPa
